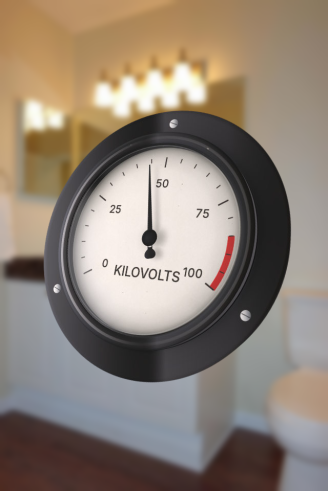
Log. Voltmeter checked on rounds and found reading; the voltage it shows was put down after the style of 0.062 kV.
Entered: 45 kV
